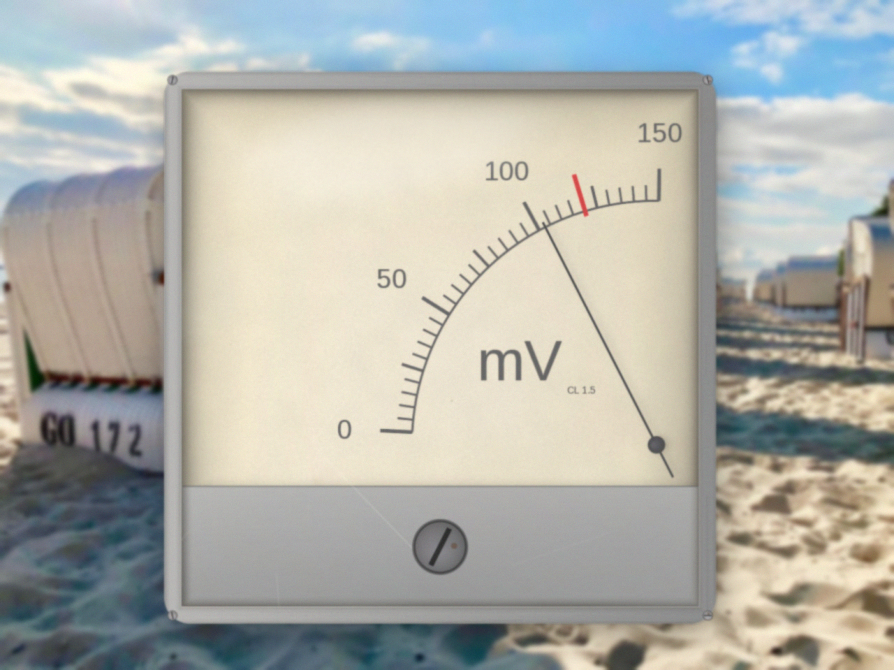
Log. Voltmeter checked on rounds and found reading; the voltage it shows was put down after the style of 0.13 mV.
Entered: 102.5 mV
